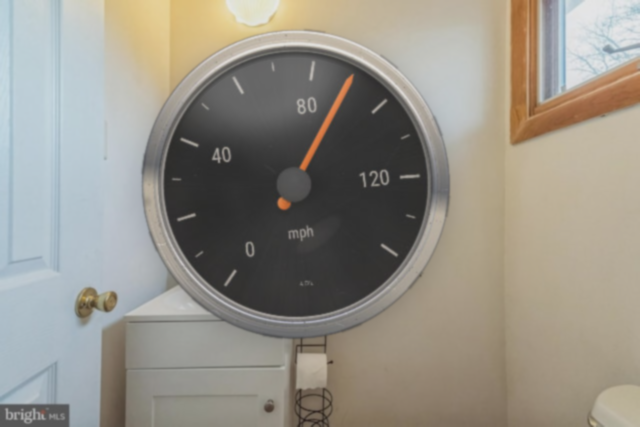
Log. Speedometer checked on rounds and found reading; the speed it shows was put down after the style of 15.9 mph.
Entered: 90 mph
